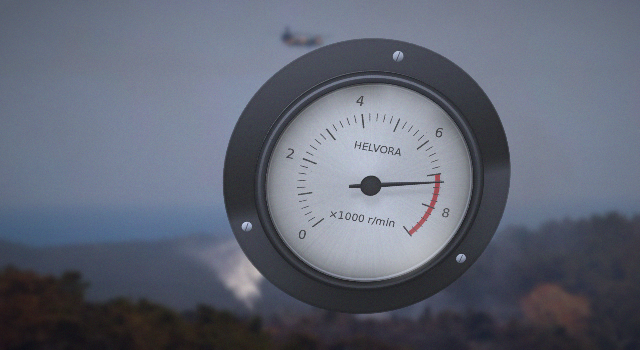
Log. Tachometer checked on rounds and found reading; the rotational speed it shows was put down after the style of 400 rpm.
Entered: 7200 rpm
